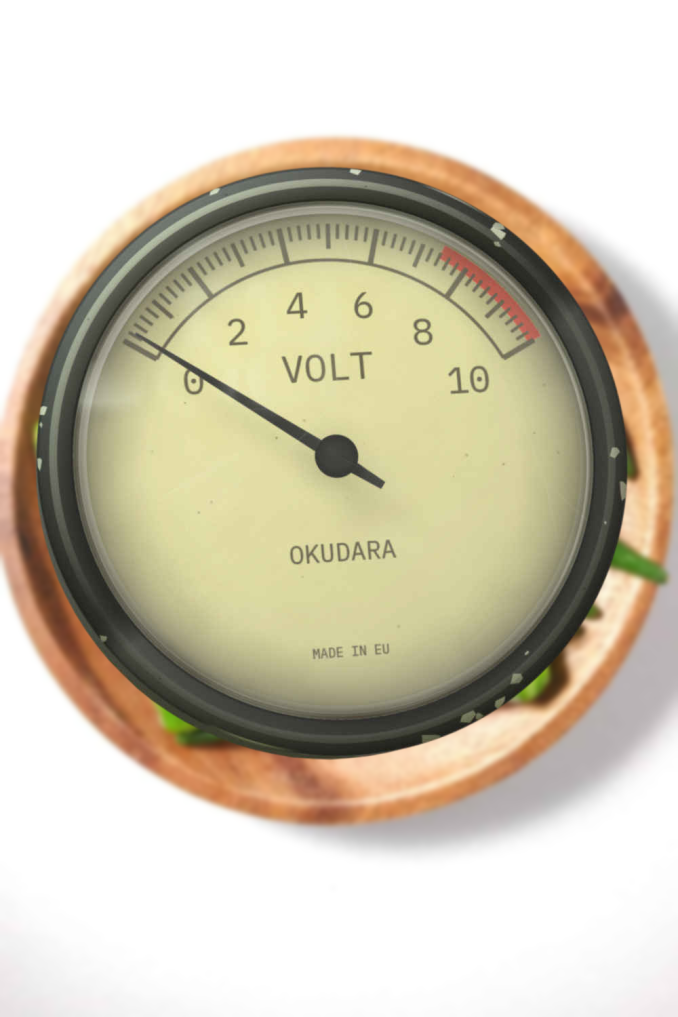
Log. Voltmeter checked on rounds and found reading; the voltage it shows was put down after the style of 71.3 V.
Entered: 0.2 V
